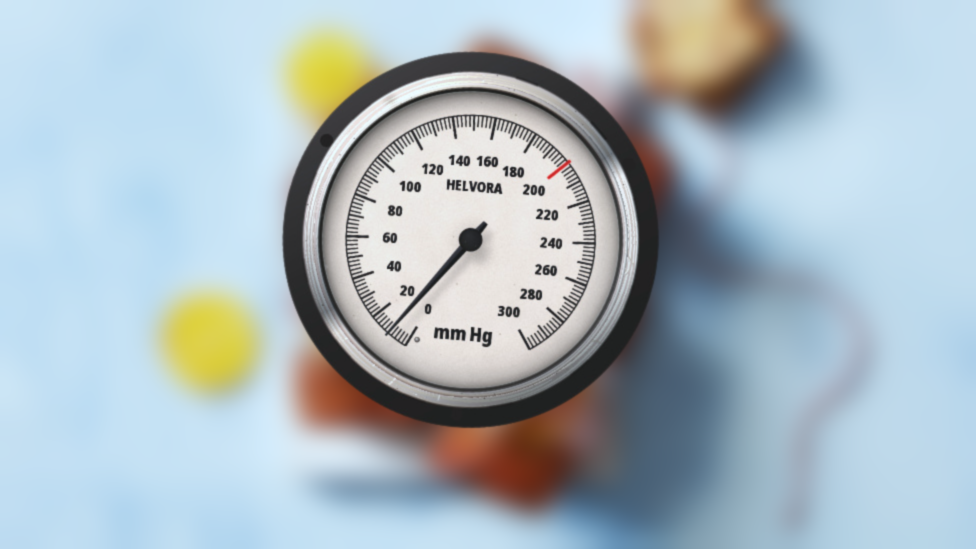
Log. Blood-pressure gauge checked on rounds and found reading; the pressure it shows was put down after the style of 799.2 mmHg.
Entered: 10 mmHg
